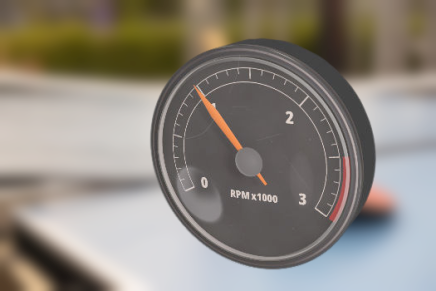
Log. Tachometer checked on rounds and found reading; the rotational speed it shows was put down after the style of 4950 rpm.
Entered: 1000 rpm
